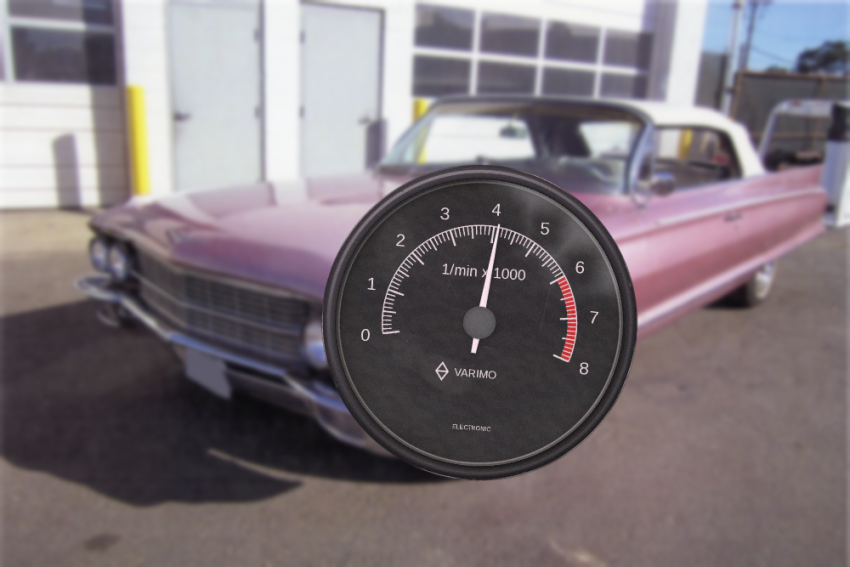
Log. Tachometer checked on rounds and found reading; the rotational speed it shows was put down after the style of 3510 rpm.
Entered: 4100 rpm
